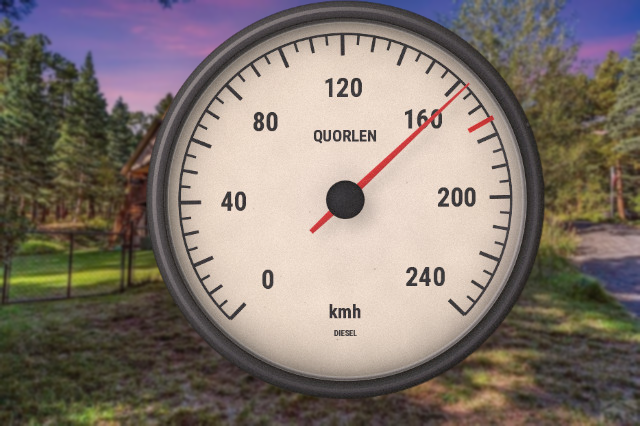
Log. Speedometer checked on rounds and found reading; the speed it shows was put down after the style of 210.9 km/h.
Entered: 162.5 km/h
